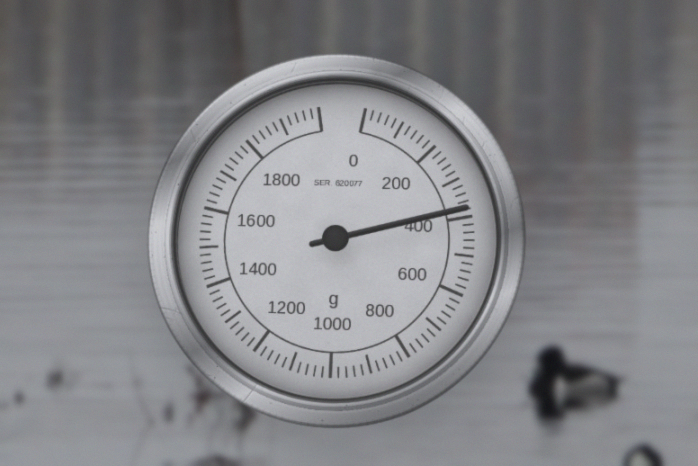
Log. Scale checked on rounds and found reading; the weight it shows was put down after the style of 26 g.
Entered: 380 g
